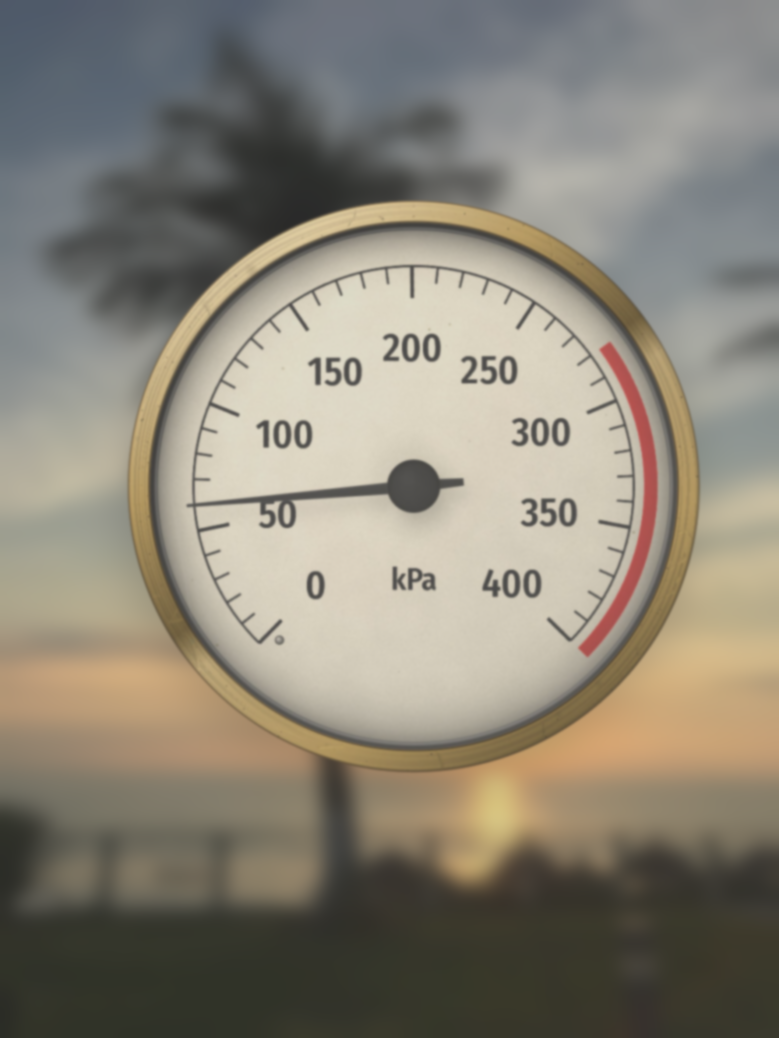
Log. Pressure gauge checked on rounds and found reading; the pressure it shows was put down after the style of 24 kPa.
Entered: 60 kPa
